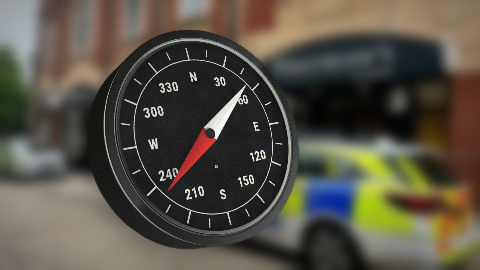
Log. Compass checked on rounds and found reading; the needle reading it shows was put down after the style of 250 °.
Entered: 232.5 °
